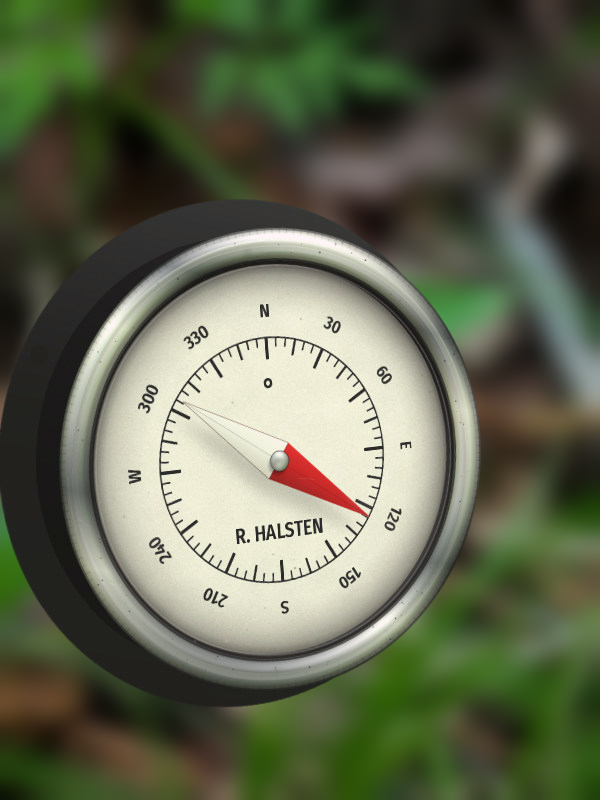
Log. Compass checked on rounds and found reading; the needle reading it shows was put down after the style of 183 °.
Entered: 125 °
